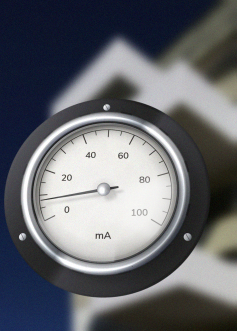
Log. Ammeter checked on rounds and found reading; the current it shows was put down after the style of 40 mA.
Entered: 7.5 mA
